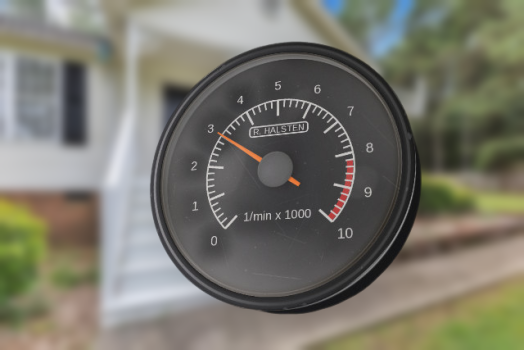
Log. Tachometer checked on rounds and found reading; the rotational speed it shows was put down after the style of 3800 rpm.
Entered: 3000 rpm
